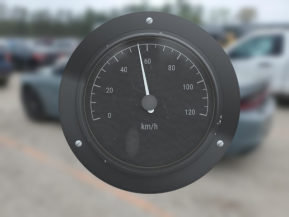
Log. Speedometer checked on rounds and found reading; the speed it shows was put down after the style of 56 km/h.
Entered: 55 km/h
